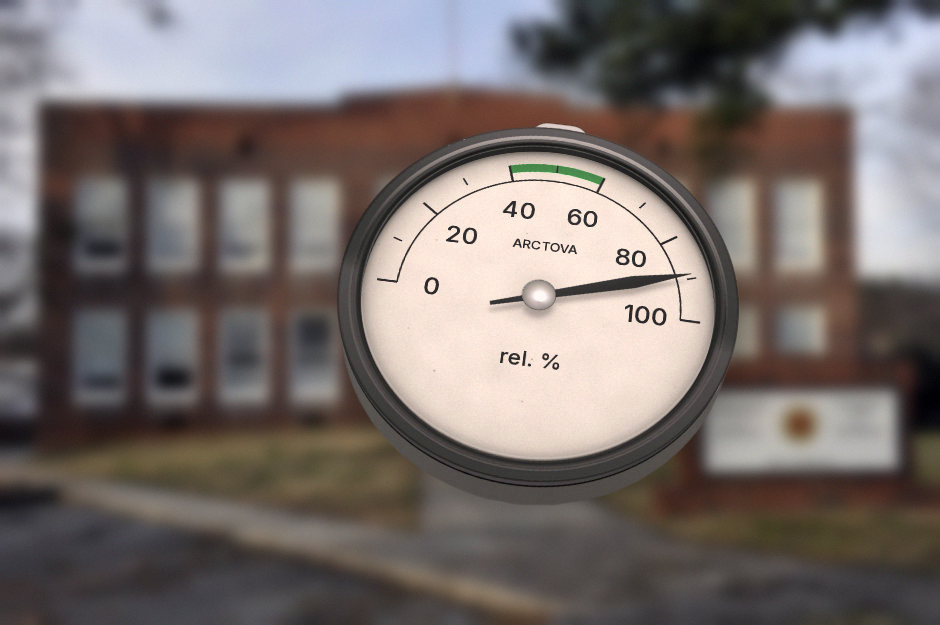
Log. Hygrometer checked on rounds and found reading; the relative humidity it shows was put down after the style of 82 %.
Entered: 90 %
